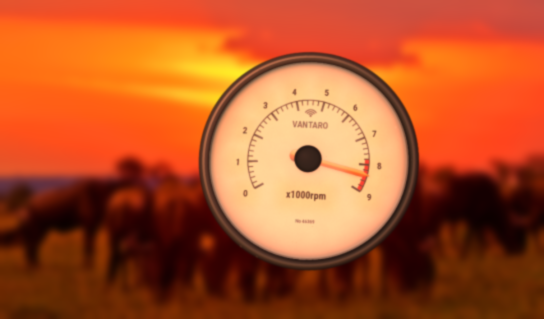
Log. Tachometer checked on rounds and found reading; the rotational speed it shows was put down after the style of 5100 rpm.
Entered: 8400 rpm
